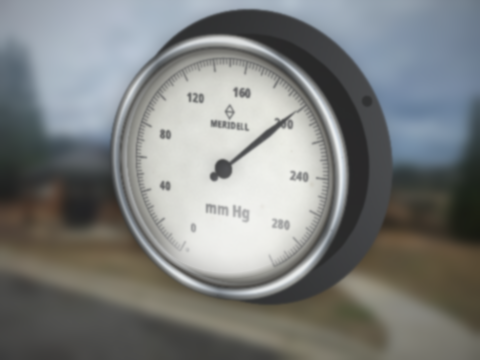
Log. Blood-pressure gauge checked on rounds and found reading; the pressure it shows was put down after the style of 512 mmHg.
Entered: 200 mmHg
